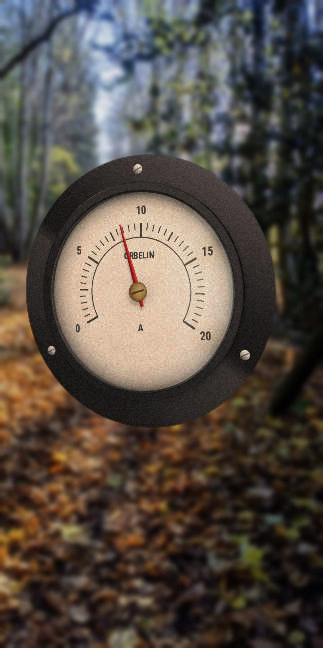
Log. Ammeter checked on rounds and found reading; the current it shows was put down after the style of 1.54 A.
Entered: 8.5 A
